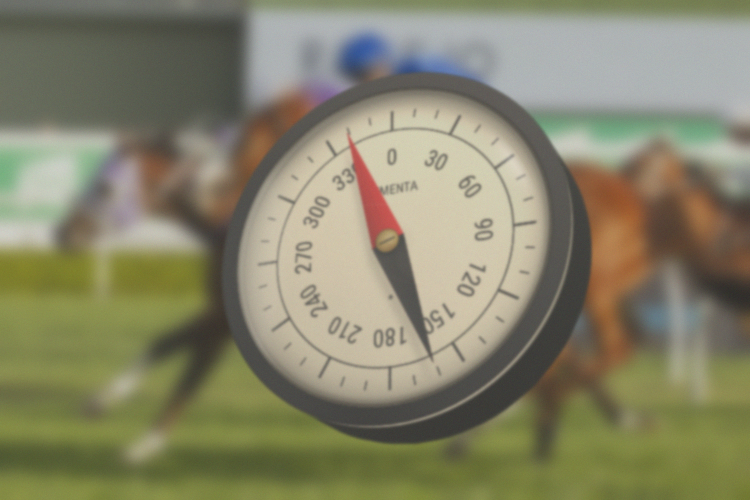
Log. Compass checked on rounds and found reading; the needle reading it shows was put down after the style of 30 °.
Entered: 340 °
